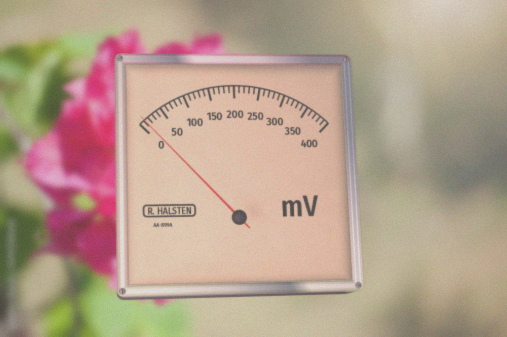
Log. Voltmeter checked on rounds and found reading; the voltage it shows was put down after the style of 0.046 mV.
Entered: 10 mV
